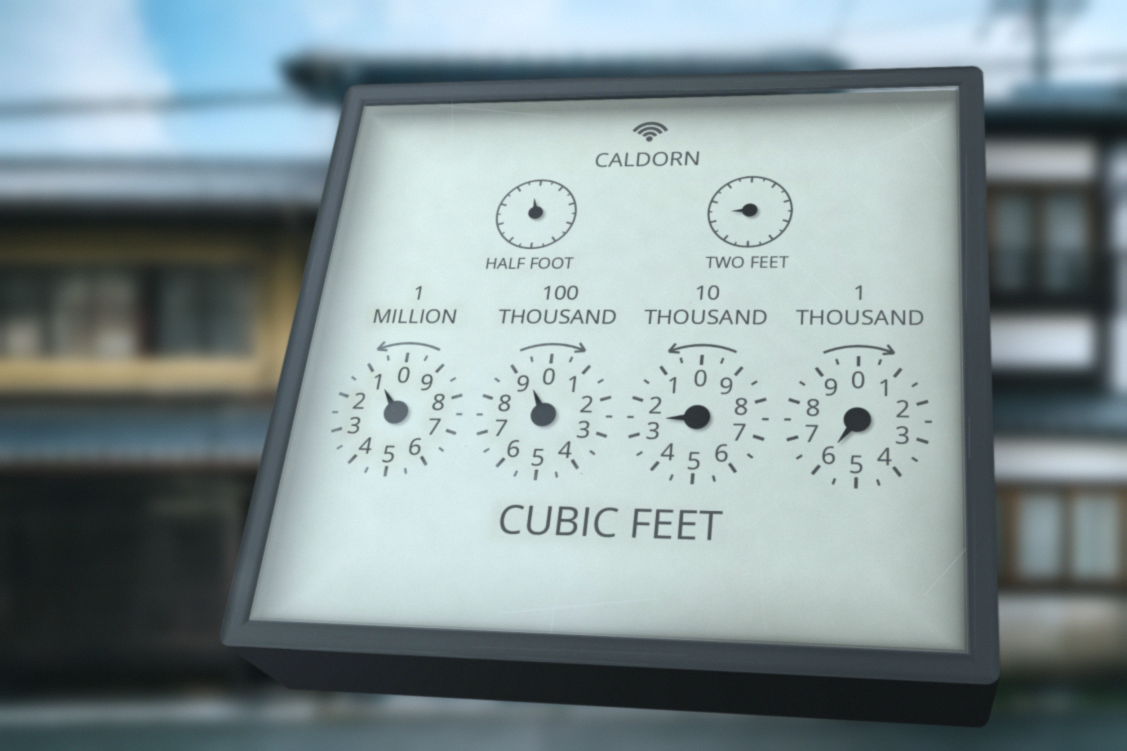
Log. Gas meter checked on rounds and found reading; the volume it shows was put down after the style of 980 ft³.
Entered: 92600 ft³
